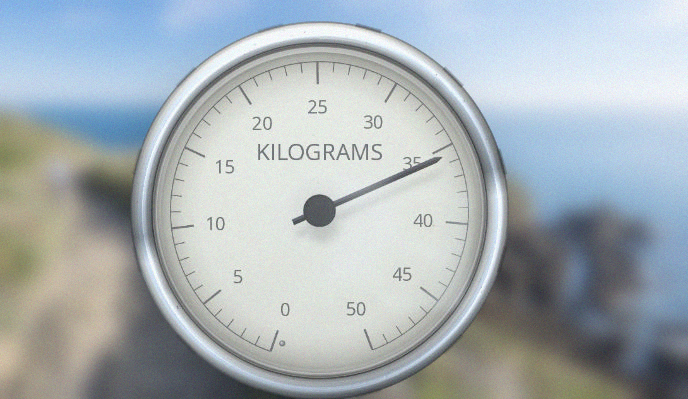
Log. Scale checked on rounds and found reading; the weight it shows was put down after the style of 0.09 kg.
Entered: 35.5 kg
